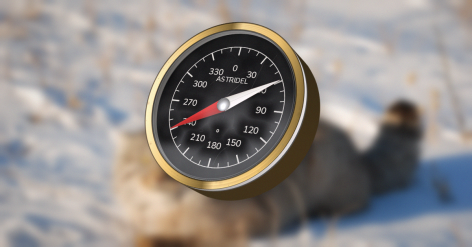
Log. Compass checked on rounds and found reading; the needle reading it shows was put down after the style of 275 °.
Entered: 240 °
